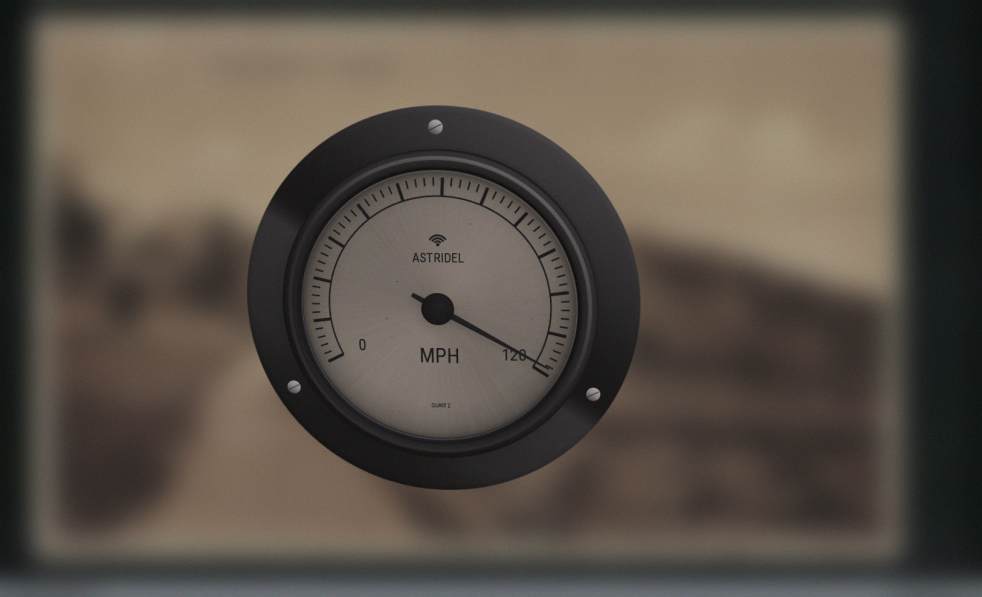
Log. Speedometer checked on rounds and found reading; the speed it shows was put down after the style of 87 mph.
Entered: 118 mph
